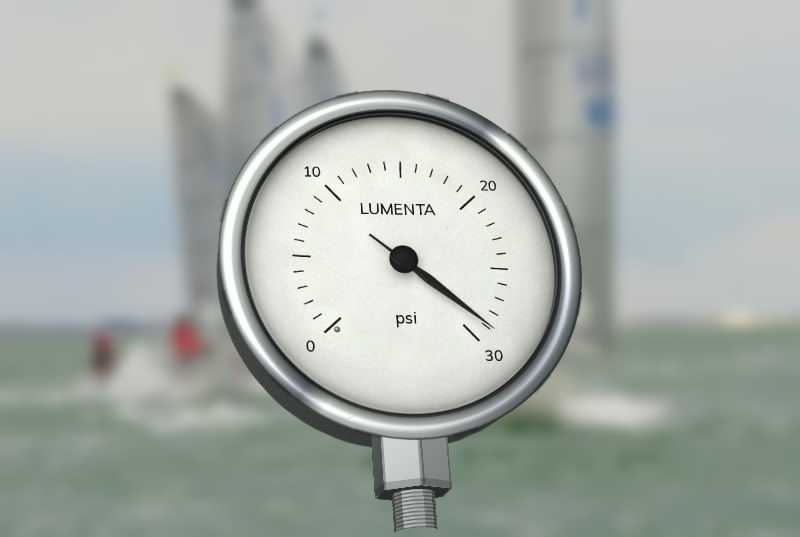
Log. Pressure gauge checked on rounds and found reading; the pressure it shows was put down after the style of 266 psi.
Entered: 29 psi
